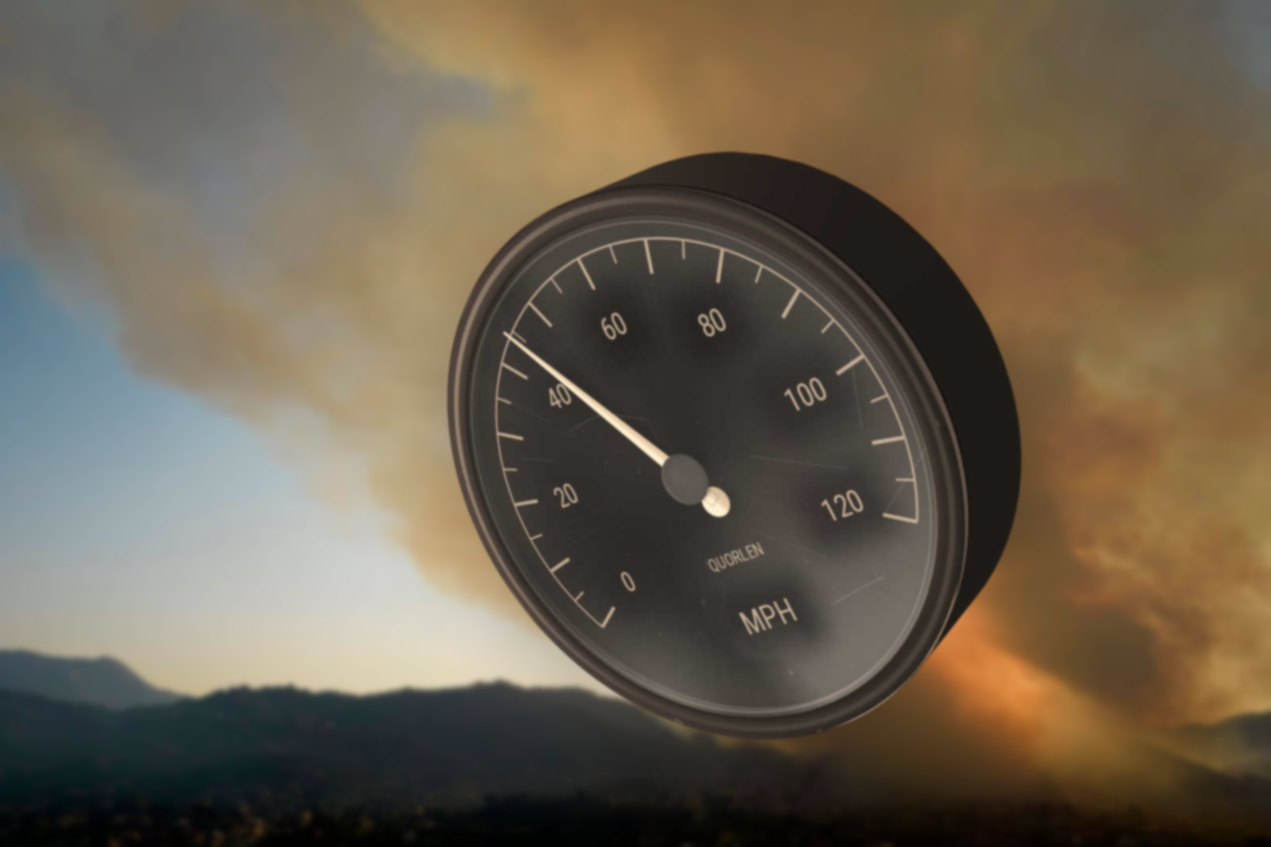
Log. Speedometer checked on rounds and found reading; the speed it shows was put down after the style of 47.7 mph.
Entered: 45 mph
